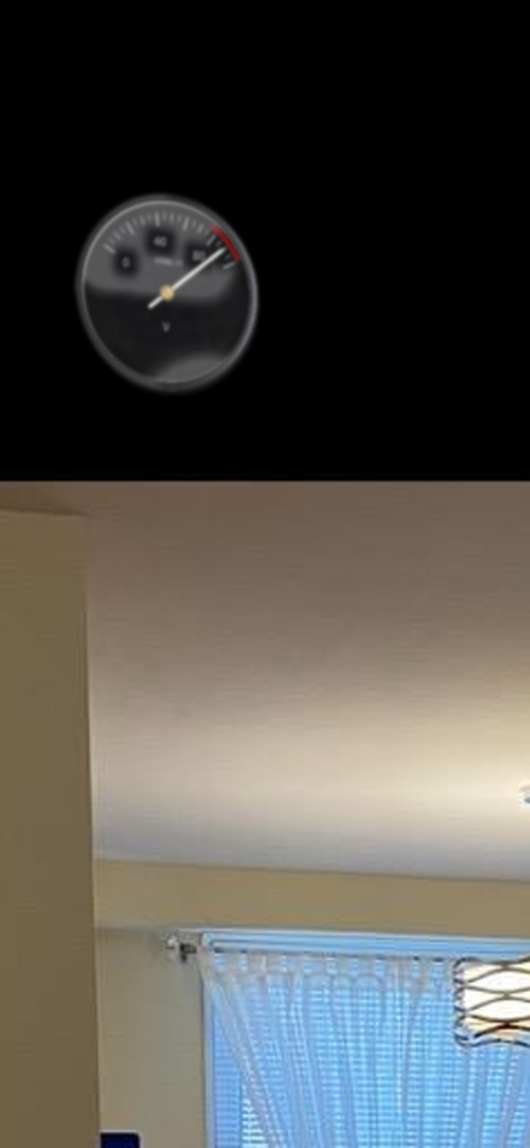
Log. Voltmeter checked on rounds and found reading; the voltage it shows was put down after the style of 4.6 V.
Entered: 90 V
